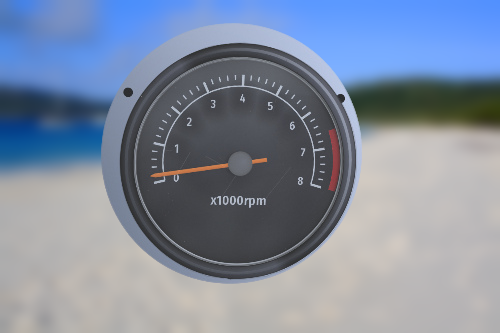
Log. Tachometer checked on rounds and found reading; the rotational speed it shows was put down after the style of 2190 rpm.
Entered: 200 rpm
